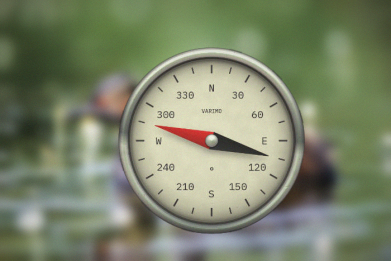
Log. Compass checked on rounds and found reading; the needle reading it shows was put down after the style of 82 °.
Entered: 285 °
